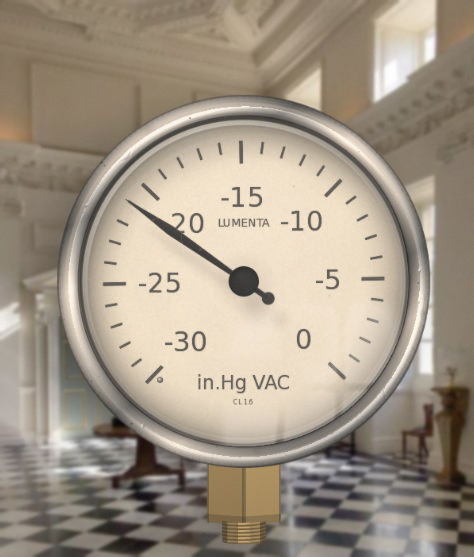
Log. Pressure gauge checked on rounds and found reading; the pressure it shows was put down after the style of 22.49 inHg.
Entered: -21 inHg
